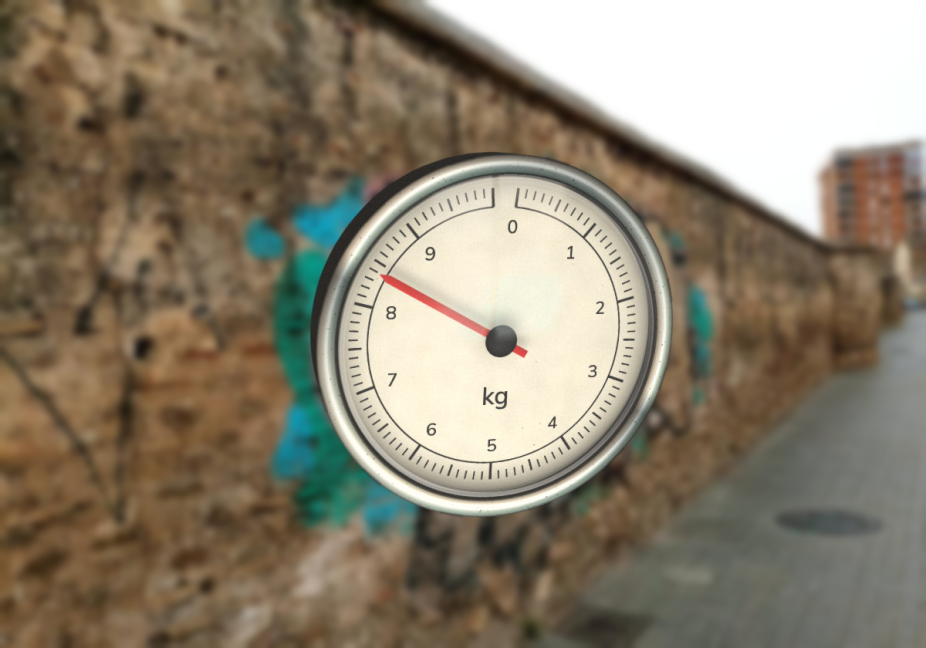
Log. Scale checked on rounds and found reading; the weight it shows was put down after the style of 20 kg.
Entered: 8.4 kg
